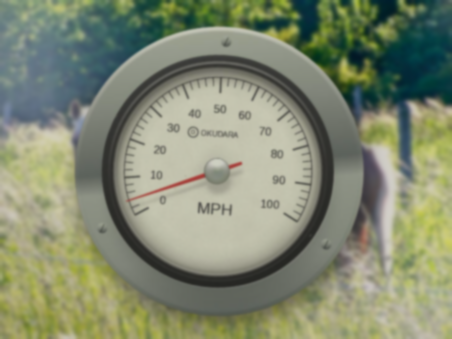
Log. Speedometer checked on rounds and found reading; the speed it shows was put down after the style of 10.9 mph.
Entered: 4 mph
